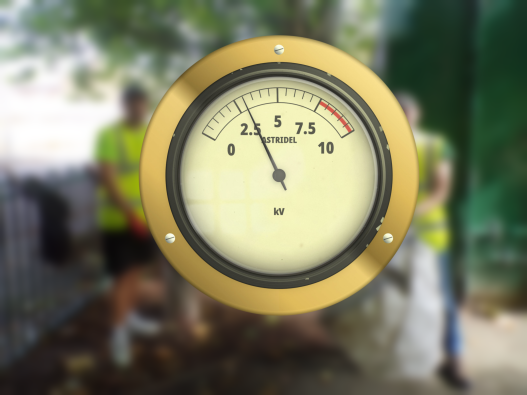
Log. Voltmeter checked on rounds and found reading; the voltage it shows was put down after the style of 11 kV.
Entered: 3 kV
